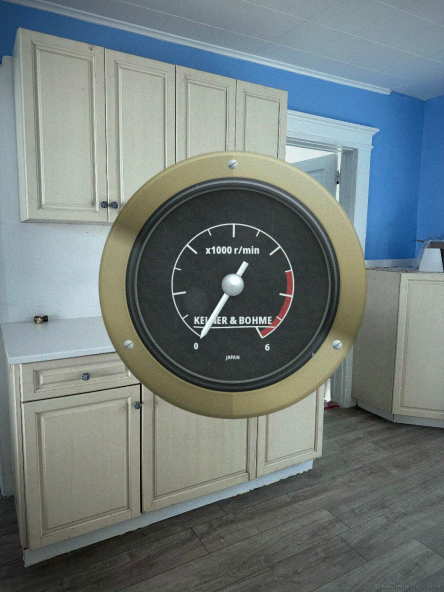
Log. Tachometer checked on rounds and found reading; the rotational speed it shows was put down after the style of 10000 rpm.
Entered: 0 rpm
